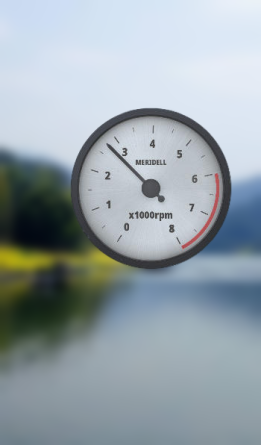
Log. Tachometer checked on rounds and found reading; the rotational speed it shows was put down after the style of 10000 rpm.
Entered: 2750 rpm
